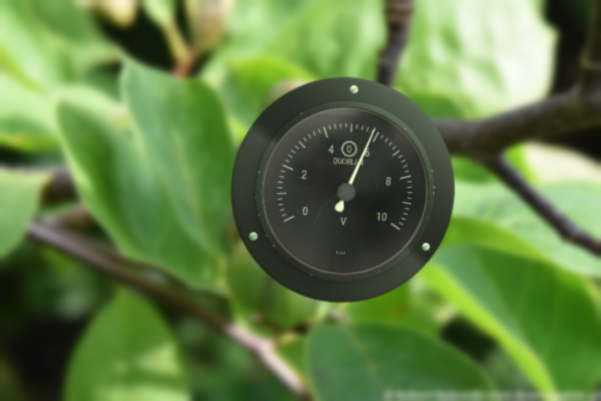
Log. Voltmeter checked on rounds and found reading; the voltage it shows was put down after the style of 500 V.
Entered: 5.8 V
